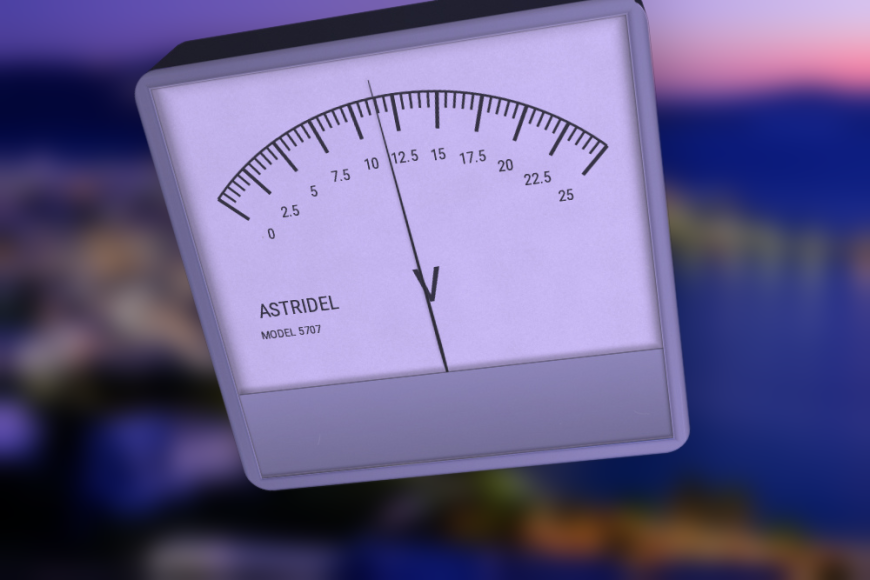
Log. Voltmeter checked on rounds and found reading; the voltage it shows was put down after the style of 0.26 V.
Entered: 11.5 V
